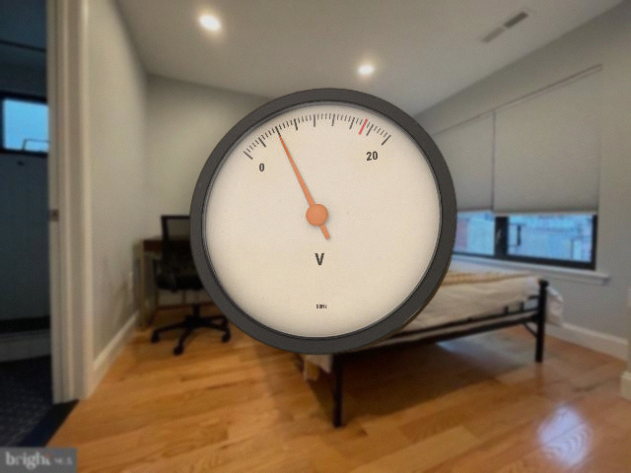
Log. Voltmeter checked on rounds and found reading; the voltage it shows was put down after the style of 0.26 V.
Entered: 5 V
